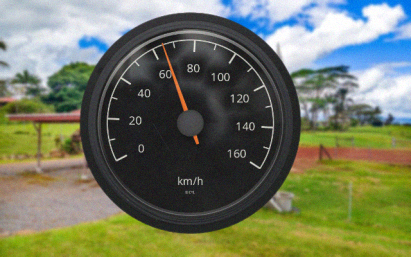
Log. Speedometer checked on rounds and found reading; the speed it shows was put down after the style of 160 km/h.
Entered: 65 km/h
